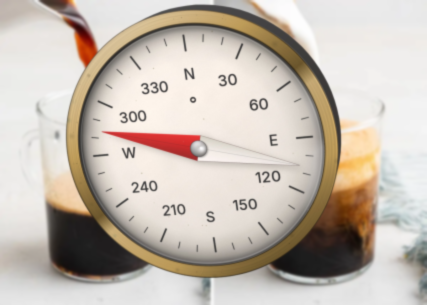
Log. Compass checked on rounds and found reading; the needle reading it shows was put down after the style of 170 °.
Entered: 285 °
